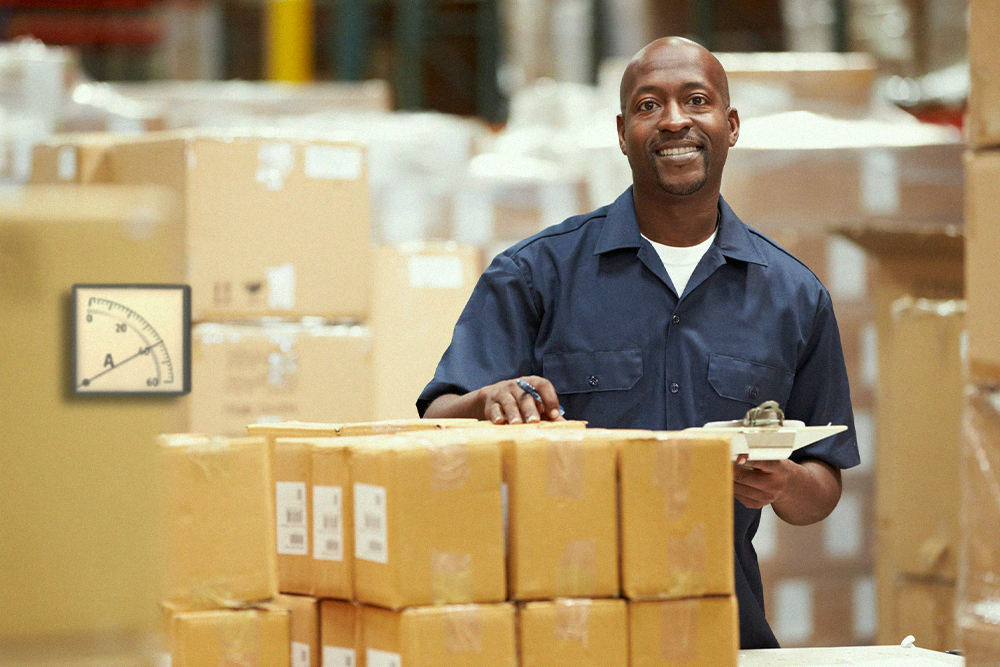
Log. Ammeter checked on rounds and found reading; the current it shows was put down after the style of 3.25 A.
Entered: 40 A
